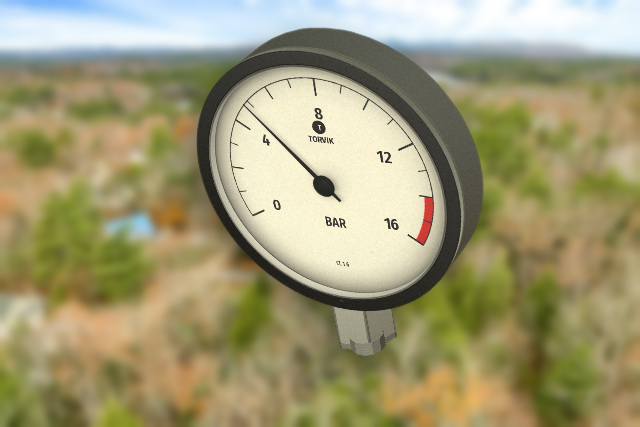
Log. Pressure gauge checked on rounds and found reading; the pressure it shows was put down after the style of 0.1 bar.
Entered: 5 bar
